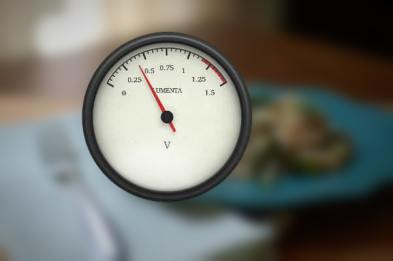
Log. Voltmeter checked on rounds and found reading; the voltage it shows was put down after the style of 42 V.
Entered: 0.4 V
